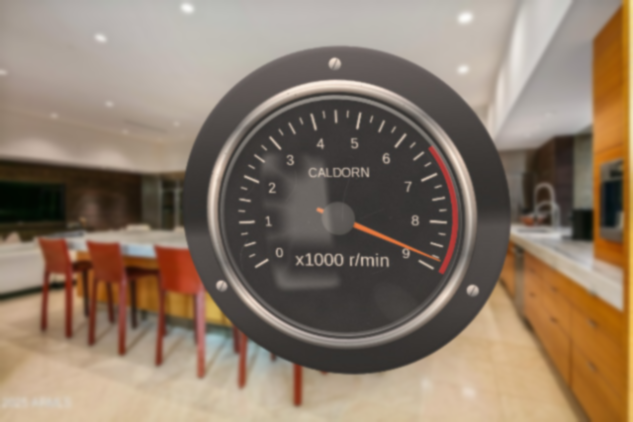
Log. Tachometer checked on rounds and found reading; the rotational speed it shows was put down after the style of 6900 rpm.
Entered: 8750 rpm
